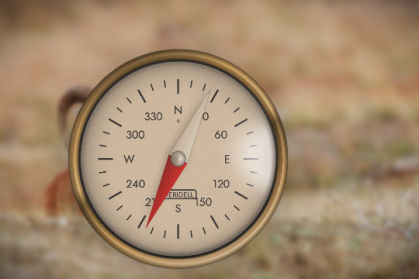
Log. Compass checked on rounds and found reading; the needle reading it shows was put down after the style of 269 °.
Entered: 205 °
